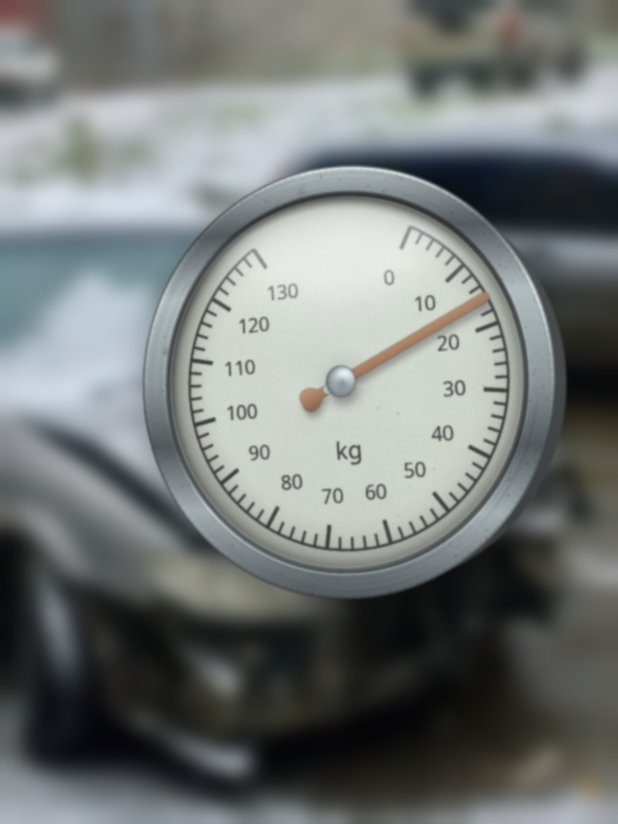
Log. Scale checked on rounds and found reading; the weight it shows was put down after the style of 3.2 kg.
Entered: 16 kg
